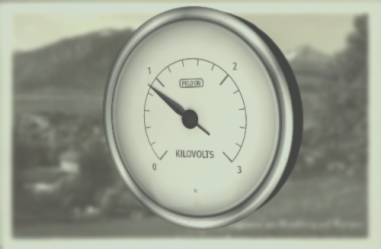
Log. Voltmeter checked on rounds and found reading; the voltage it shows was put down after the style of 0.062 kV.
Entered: 0.9 kV
